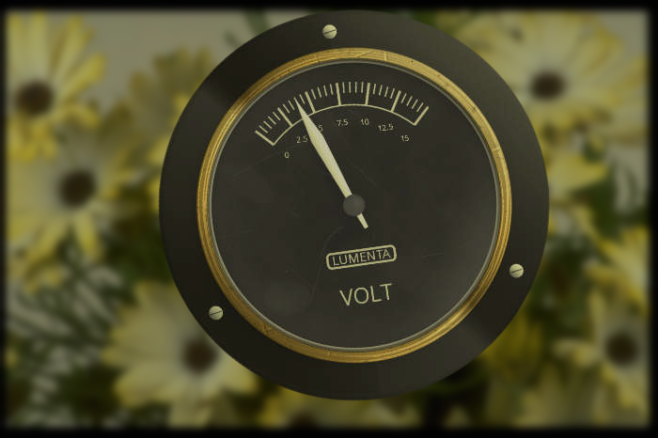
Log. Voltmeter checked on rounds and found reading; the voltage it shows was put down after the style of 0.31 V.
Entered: 4 V
